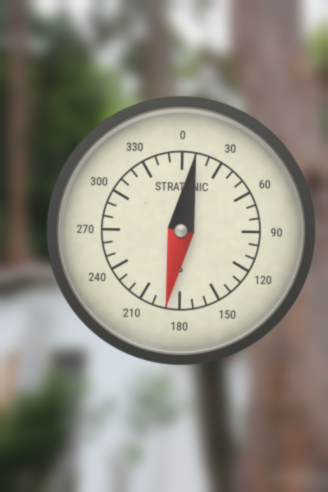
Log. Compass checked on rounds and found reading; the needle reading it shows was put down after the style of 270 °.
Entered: 190 °
